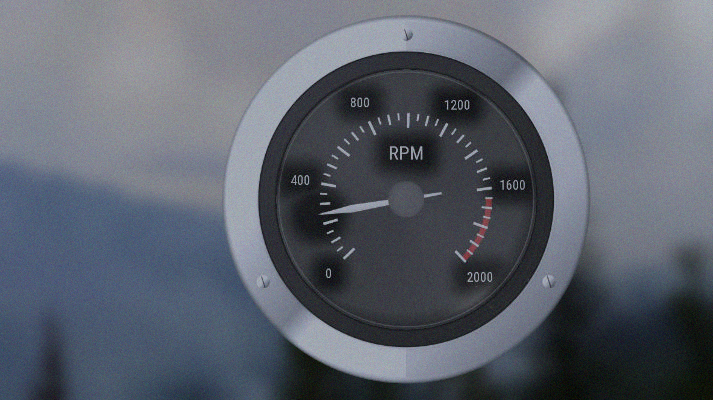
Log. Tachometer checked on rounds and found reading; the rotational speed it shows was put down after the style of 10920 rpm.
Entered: 250 rpm
